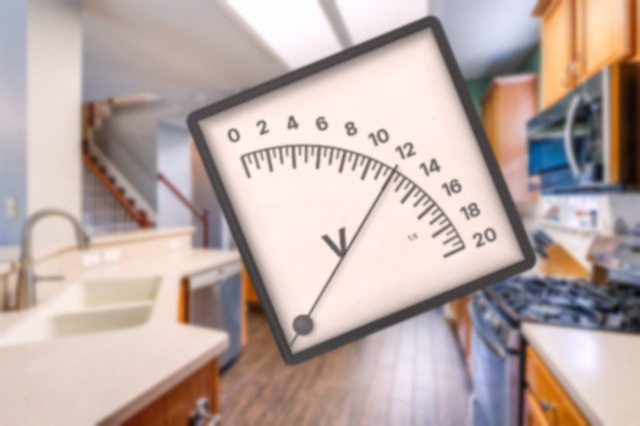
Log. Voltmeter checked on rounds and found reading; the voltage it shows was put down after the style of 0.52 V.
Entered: 12 V
